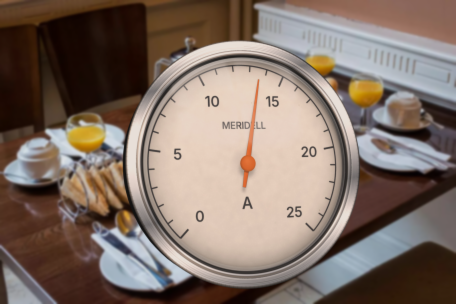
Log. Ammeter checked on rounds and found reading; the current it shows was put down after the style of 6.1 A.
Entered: 13.5 A
